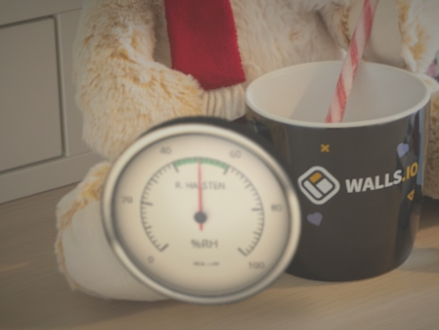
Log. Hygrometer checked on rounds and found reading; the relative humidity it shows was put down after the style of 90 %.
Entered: 50 %
